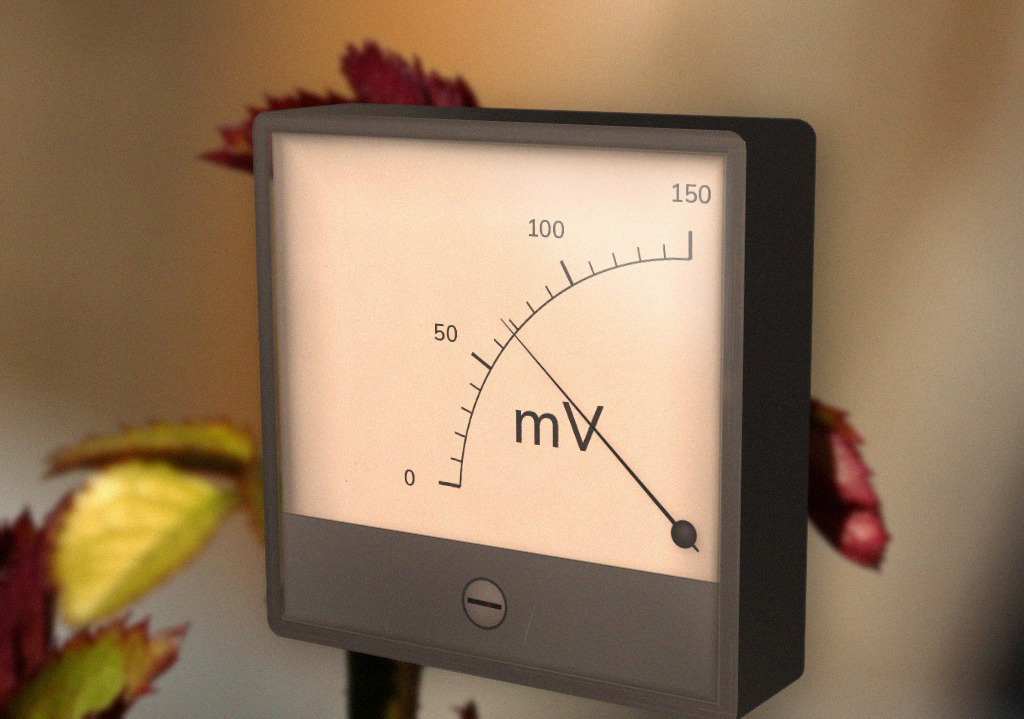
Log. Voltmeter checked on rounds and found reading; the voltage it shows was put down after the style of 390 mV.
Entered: 70 mV
